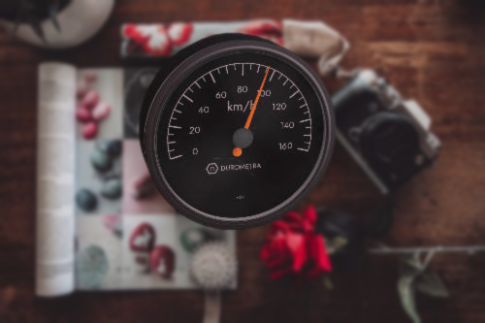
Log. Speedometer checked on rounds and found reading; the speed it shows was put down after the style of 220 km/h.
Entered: 95 km/h
